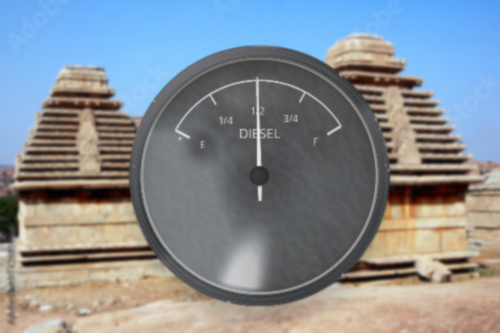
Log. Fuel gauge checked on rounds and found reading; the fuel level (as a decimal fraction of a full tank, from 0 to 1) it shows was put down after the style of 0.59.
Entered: 0.5
